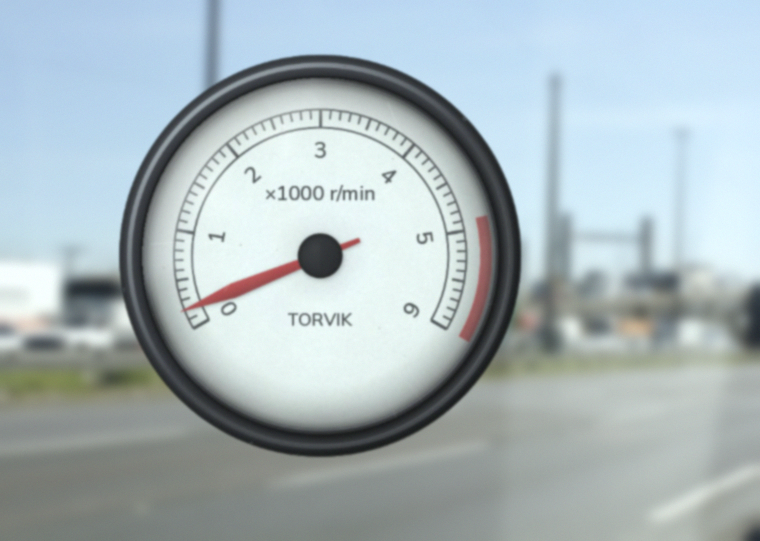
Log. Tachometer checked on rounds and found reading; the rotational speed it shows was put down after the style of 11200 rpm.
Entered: 200 rpm
